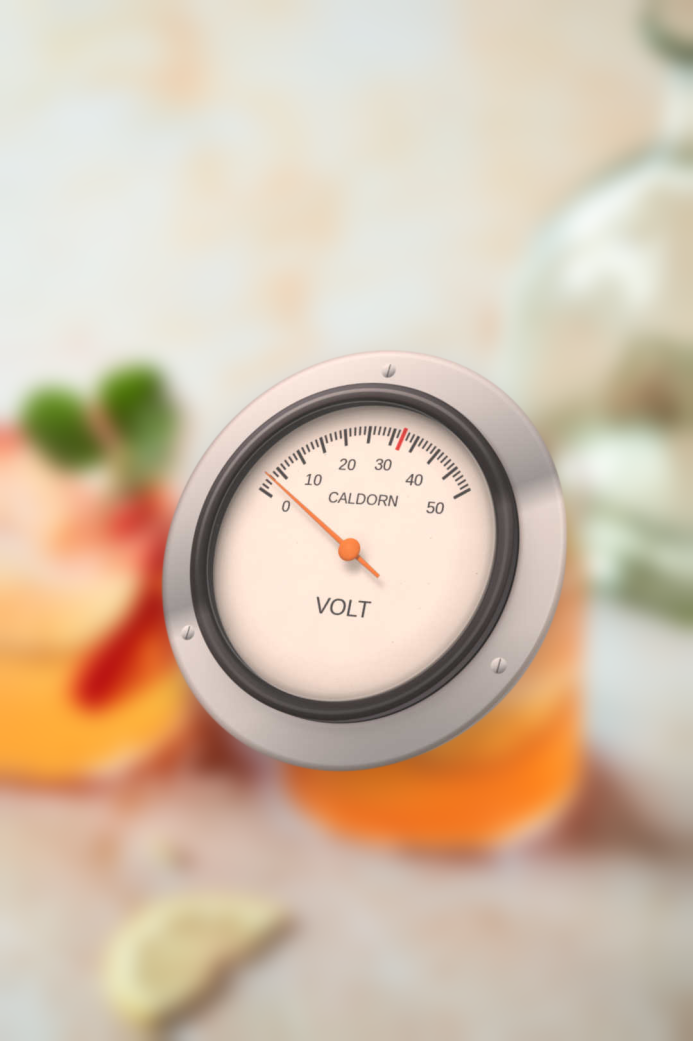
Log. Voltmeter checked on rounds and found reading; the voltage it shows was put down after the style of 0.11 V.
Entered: 3 V
